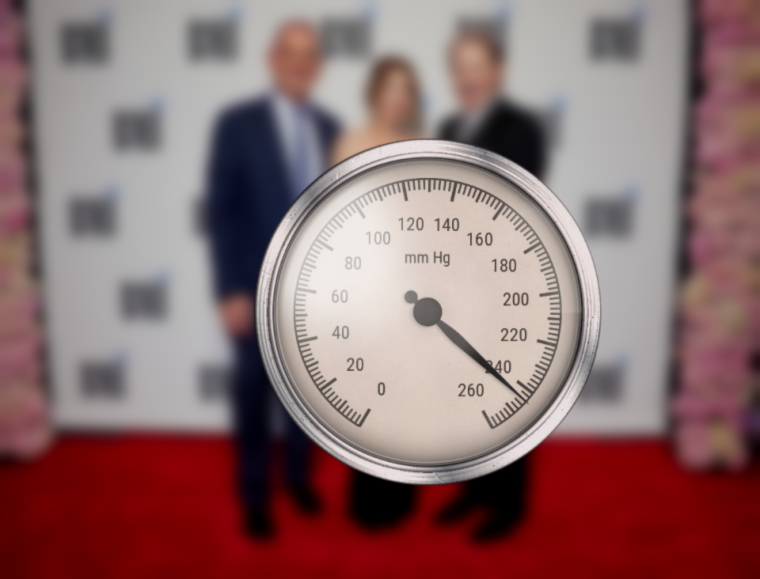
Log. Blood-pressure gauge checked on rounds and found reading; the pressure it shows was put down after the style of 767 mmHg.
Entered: 244 mmHg
